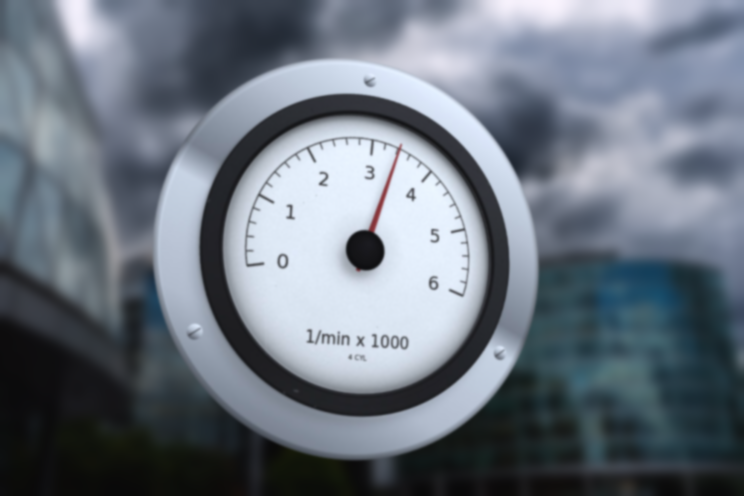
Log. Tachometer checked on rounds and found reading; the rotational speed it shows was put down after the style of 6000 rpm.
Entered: 3400 rpm
